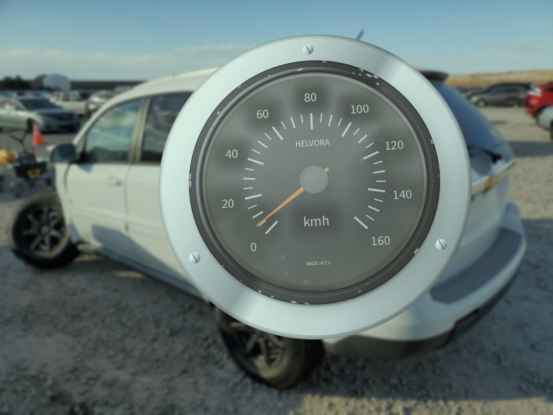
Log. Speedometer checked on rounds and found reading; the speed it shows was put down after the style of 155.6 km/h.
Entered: 5 km/h
